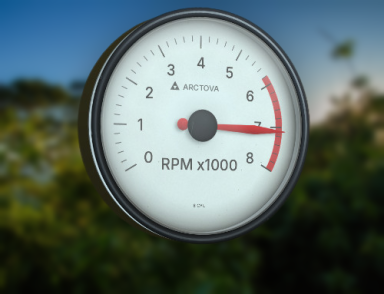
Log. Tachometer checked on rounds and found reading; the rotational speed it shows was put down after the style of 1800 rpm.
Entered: 7100 rpm
